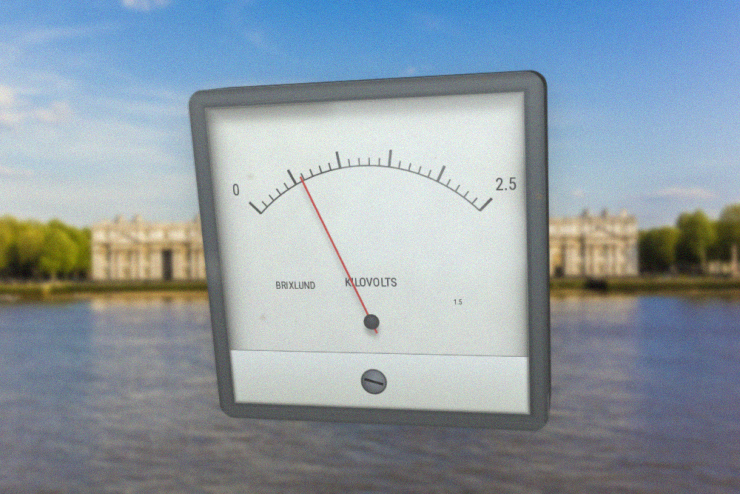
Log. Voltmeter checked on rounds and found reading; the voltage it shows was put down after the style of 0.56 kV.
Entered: 0.6 kV
